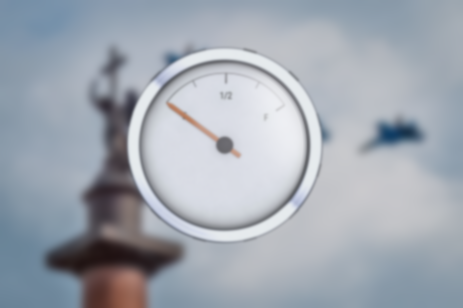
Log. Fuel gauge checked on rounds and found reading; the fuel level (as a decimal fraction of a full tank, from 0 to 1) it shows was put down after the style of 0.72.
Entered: 0
